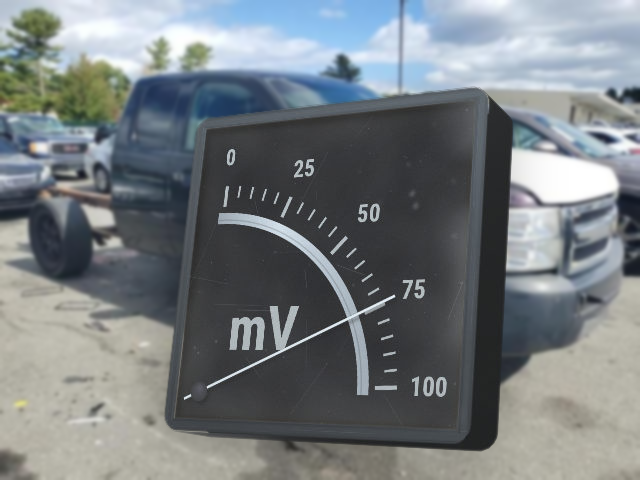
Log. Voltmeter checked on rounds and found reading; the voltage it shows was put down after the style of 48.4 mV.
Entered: 75 mV
